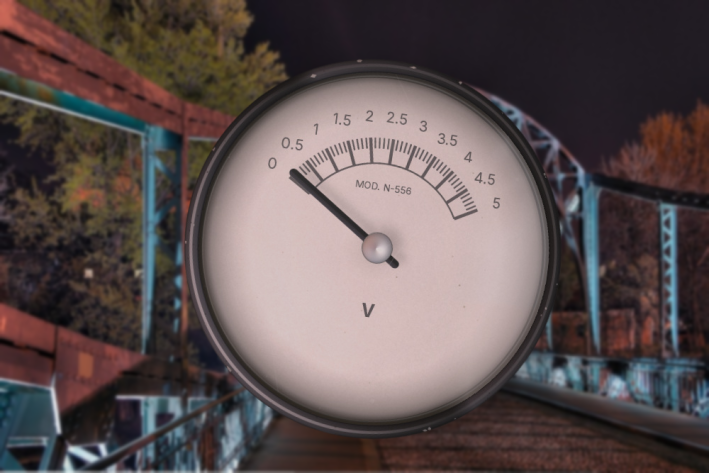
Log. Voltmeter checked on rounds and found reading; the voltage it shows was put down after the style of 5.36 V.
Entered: 0.1 V
